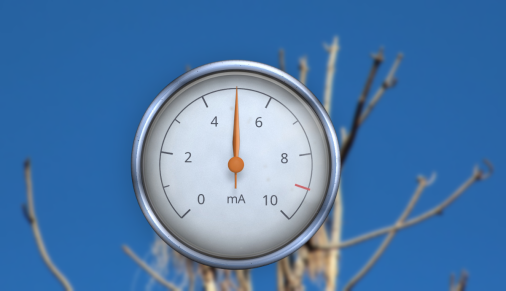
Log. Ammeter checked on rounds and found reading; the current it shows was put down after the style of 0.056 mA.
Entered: 5 mA
